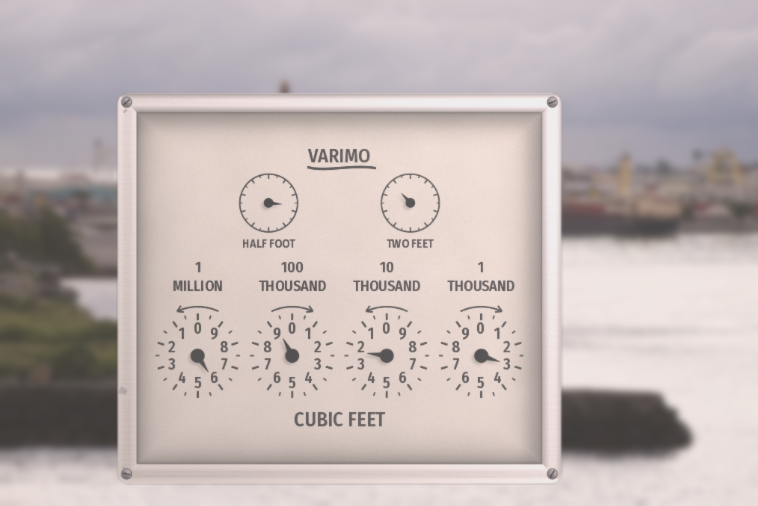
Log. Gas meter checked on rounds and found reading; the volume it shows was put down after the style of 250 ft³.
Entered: 592300 ft³
